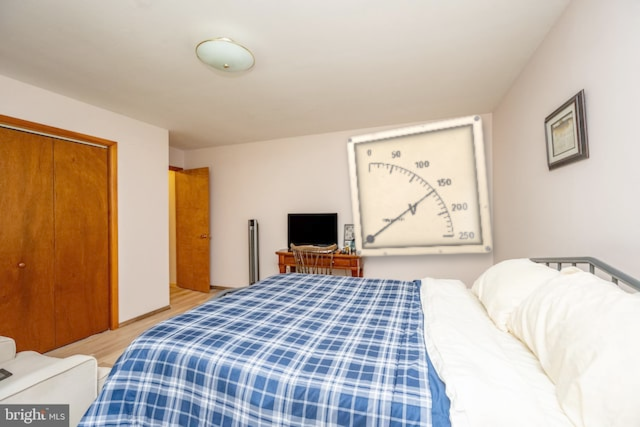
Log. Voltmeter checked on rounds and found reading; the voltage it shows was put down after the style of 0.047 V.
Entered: 150 V
